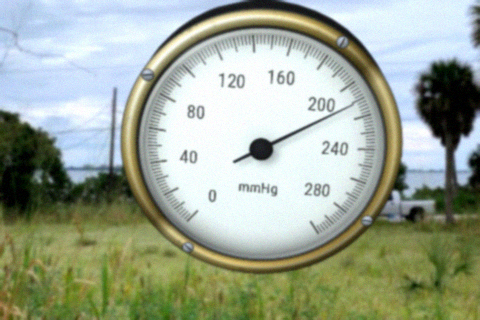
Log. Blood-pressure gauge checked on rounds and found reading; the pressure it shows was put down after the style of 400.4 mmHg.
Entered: 210 mmHg
